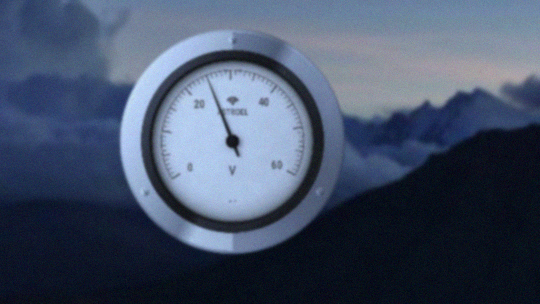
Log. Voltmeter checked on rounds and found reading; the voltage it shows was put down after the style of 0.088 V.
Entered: 25 V
